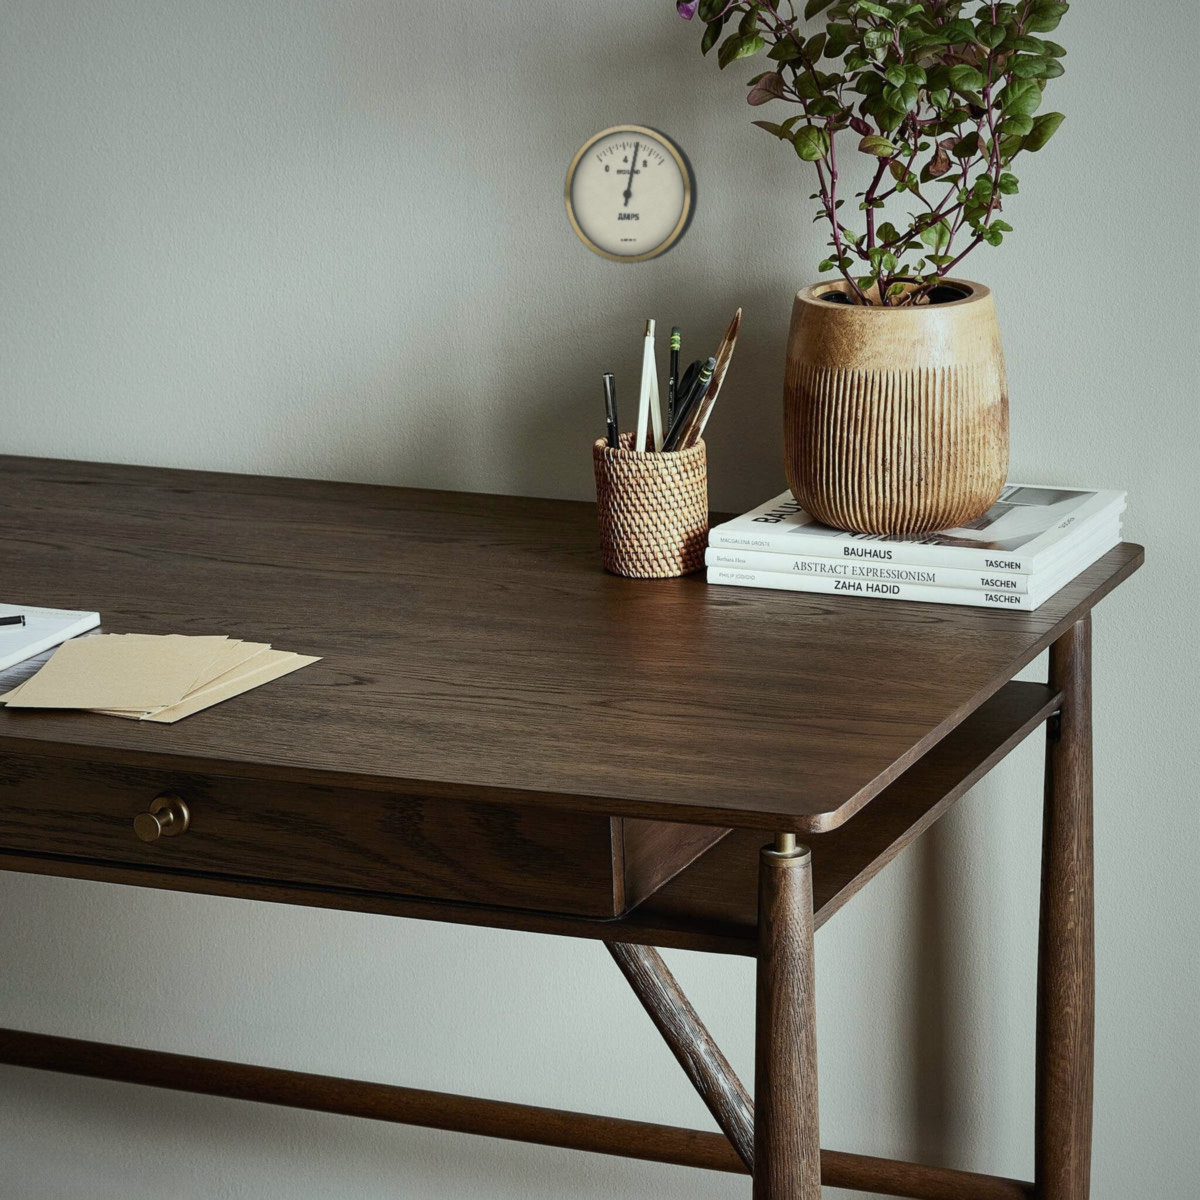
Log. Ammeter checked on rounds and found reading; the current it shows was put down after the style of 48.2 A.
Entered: 6 A
